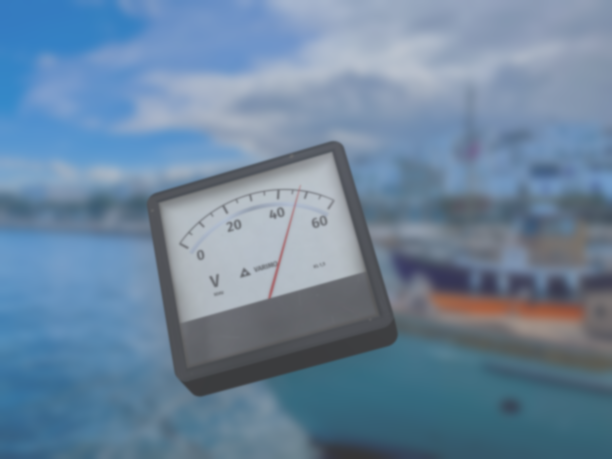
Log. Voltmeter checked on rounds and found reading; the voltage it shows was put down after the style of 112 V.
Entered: 47.5 V
